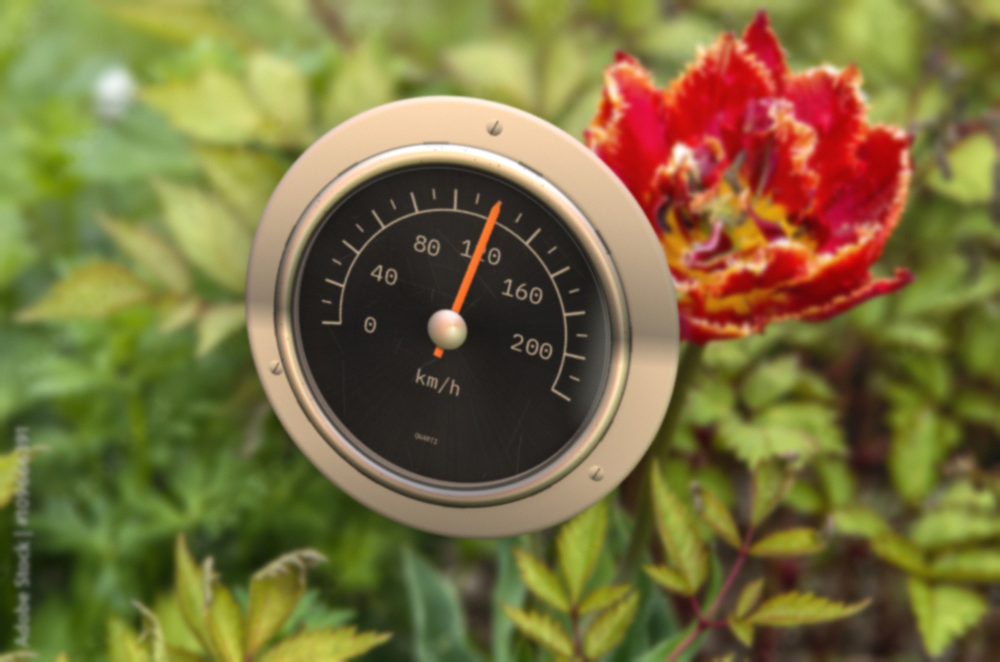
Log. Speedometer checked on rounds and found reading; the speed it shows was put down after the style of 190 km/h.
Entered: 120 km/h
